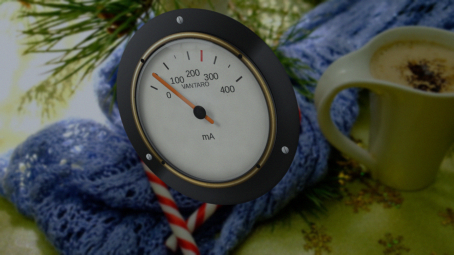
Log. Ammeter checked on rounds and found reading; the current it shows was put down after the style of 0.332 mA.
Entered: 50 mA
